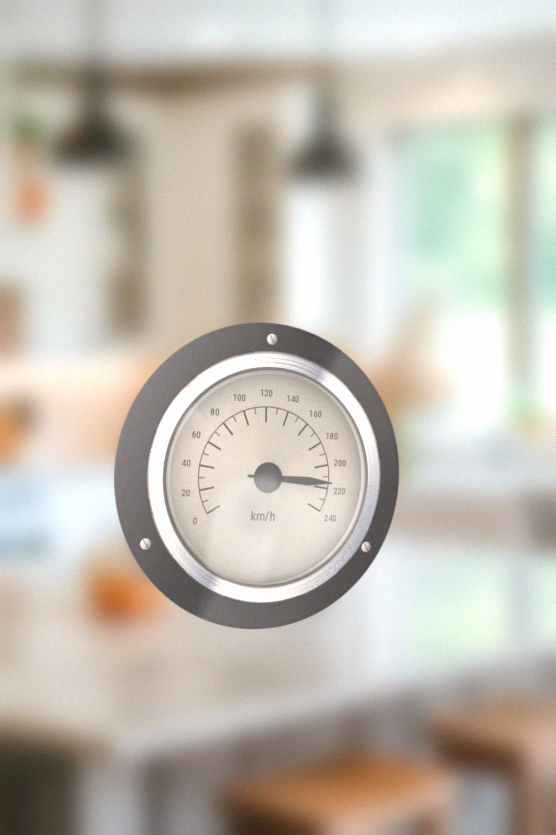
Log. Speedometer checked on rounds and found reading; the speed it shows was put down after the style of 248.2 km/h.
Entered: 215 km/h
